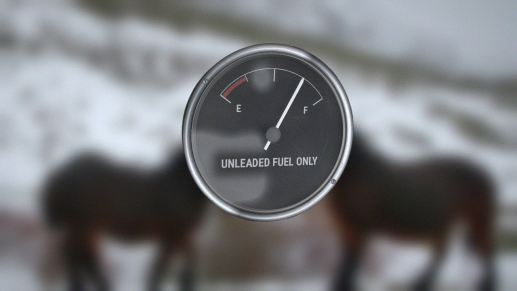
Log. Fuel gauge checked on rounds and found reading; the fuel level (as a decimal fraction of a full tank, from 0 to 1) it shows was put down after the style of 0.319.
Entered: 0.75
